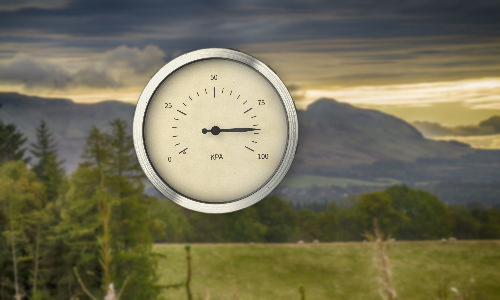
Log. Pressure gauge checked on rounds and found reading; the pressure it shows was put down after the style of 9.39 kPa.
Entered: 87.5 kPa
